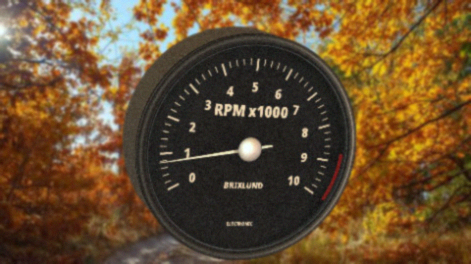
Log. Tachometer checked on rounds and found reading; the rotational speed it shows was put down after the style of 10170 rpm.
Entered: 800 rpm
